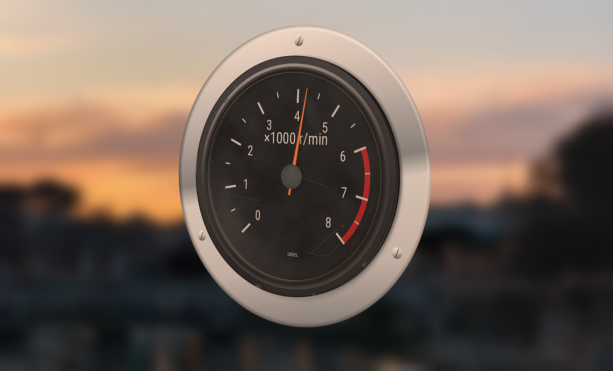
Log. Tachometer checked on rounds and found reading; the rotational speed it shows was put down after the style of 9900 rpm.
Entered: 4250 rpm
